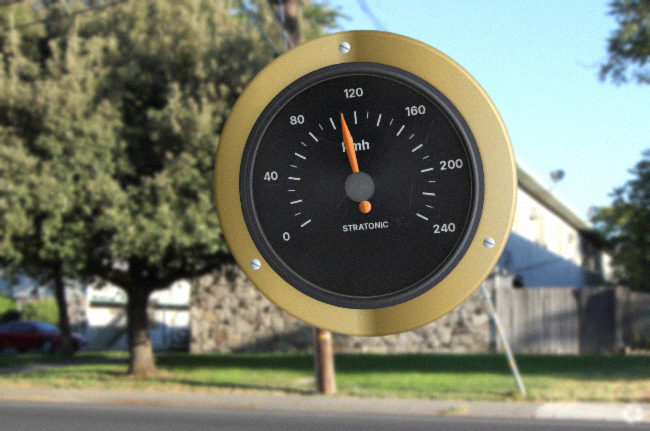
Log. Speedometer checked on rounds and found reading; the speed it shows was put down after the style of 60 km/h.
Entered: 110 km/h
